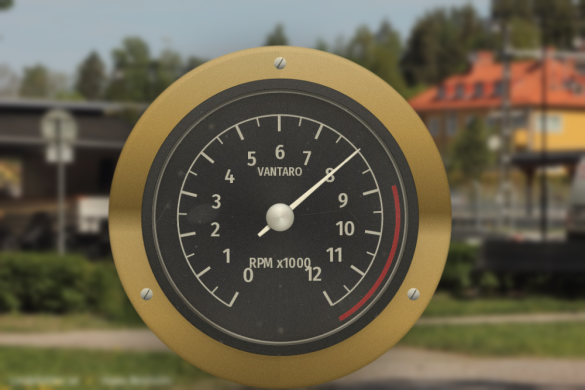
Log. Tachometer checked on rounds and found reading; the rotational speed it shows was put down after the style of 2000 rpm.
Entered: 8000 rpm
